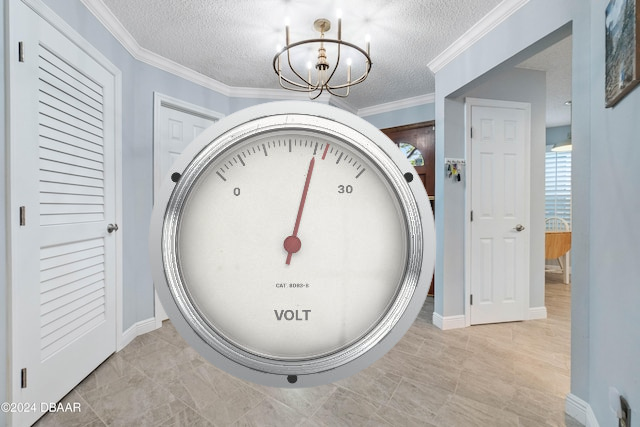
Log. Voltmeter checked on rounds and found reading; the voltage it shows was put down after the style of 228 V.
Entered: 20 V
